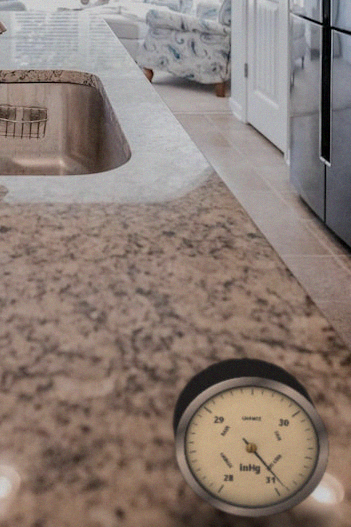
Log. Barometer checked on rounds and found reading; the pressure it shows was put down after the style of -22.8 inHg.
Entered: 30.9 inHg
